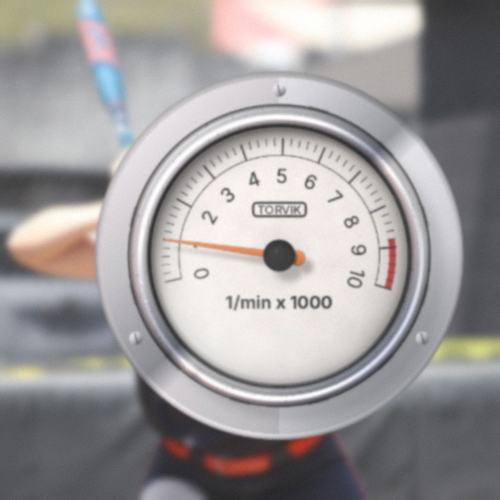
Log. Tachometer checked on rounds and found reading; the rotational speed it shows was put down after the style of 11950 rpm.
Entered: 1000 rpm
